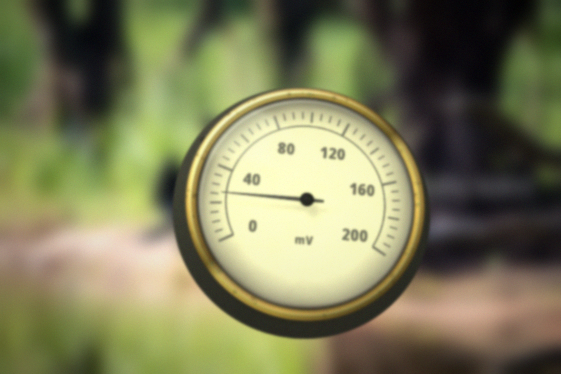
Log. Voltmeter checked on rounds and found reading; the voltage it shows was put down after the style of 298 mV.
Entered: 25 mV
